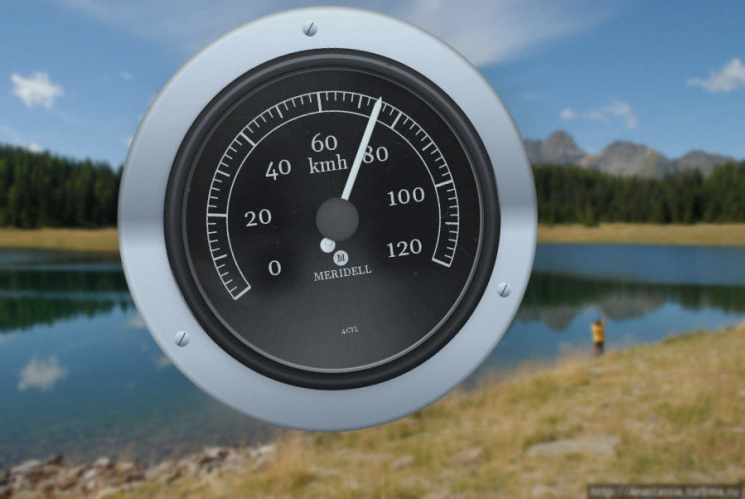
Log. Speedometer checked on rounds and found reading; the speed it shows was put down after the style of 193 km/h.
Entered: 74 km/h
